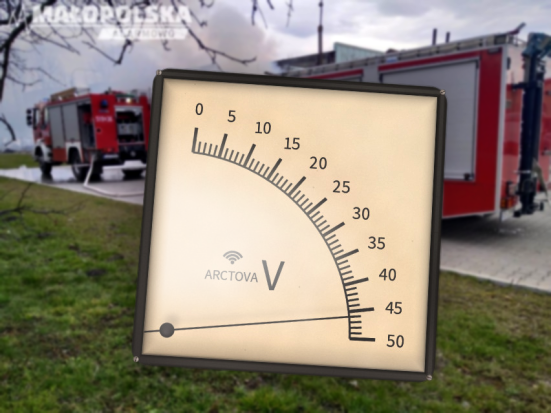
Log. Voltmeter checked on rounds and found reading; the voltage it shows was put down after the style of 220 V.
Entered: 46 V
